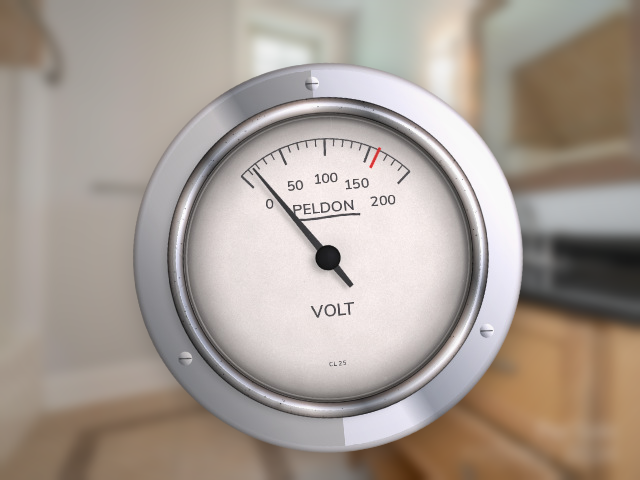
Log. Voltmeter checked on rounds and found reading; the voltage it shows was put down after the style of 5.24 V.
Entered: 15 V
